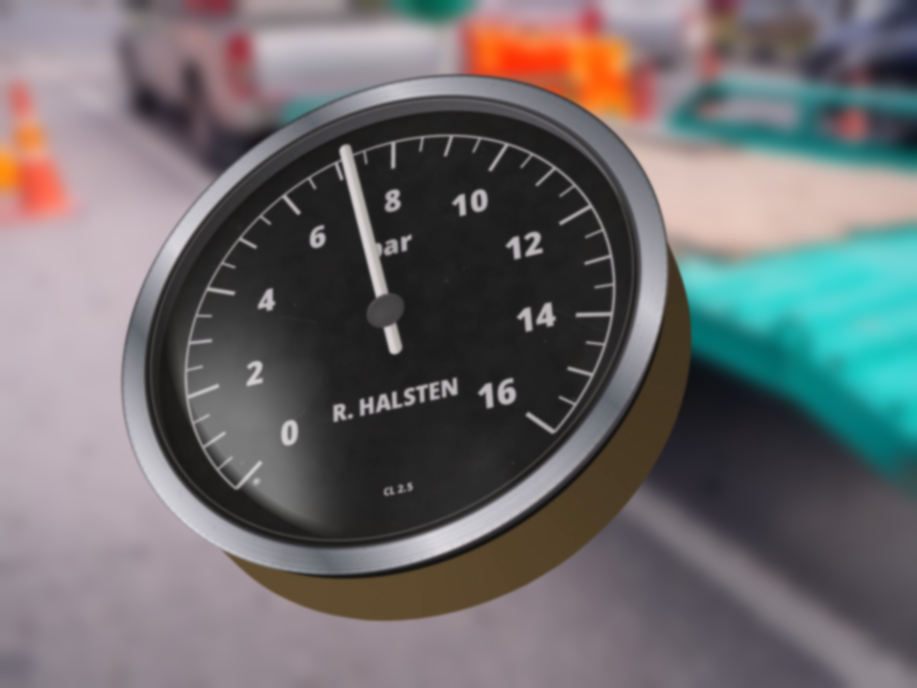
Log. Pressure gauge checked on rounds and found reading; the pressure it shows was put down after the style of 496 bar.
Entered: 7.25 bar
